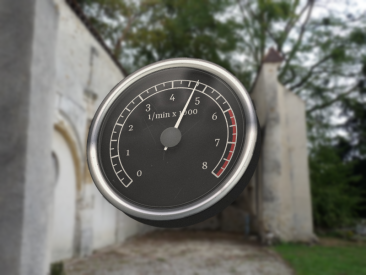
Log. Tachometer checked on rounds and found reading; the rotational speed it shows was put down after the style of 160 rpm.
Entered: 4750 rpm
